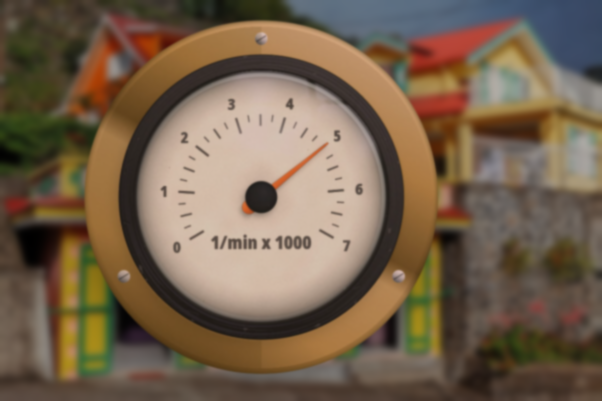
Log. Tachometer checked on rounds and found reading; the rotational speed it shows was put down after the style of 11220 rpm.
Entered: 5000 rpm
